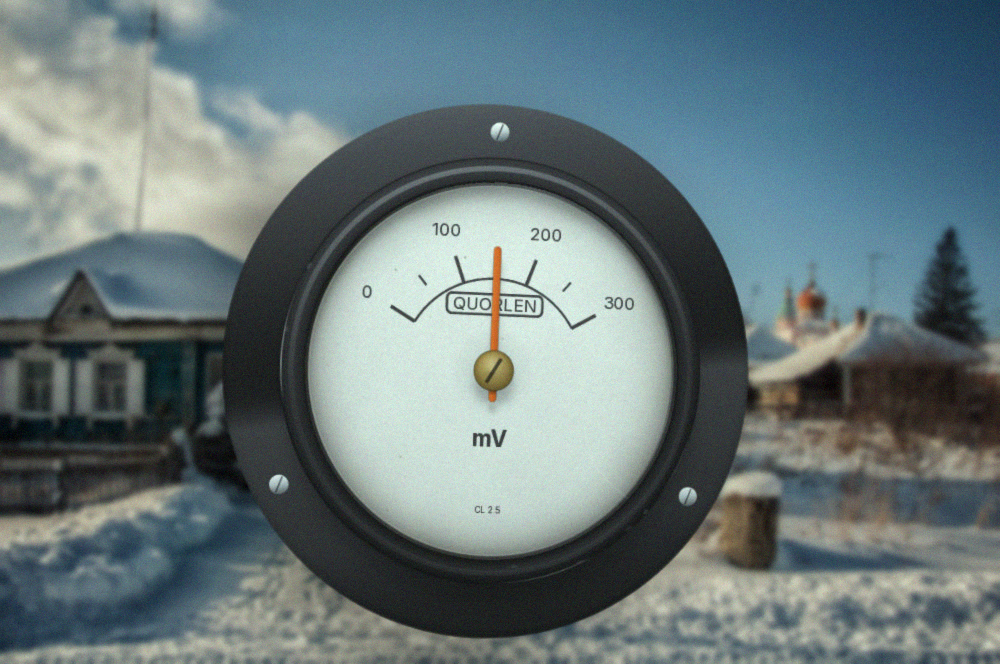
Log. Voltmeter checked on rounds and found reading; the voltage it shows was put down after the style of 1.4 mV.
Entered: 150 mV
